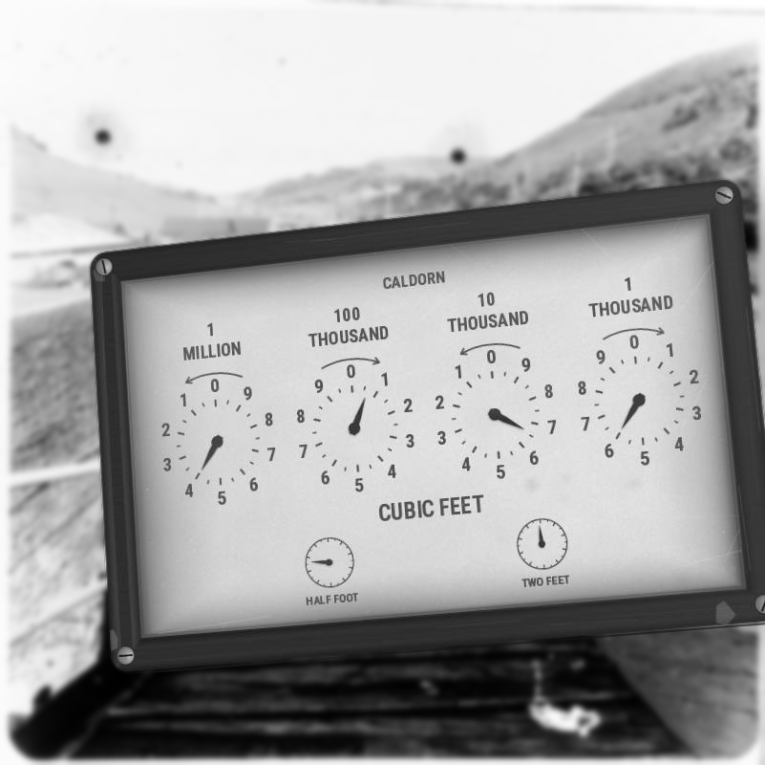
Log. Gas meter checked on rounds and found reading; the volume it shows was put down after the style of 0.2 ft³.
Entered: 406600 ft³
